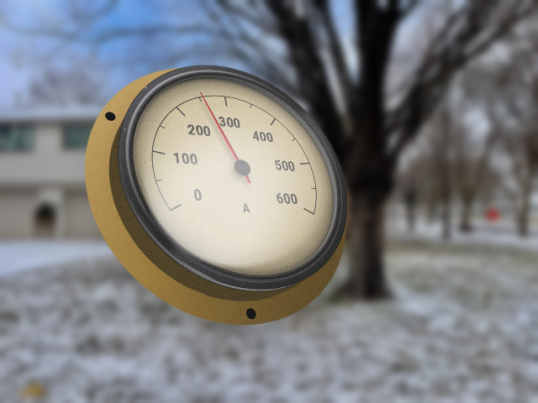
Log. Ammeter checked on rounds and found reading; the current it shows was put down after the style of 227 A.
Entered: 250 A
